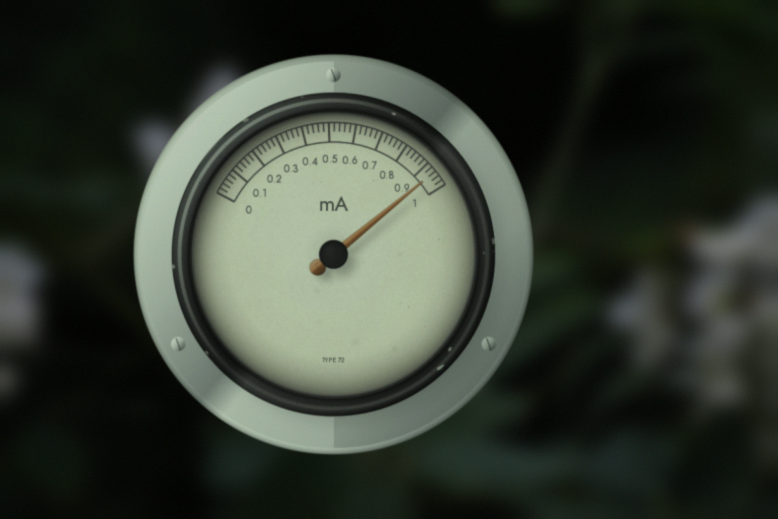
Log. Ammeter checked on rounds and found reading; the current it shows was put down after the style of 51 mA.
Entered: 0.94 mA
